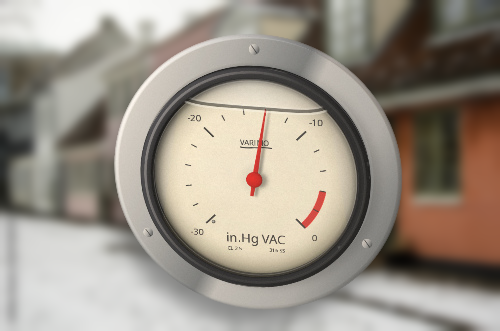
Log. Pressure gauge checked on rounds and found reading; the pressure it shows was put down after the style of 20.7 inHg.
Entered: -14 inHg
